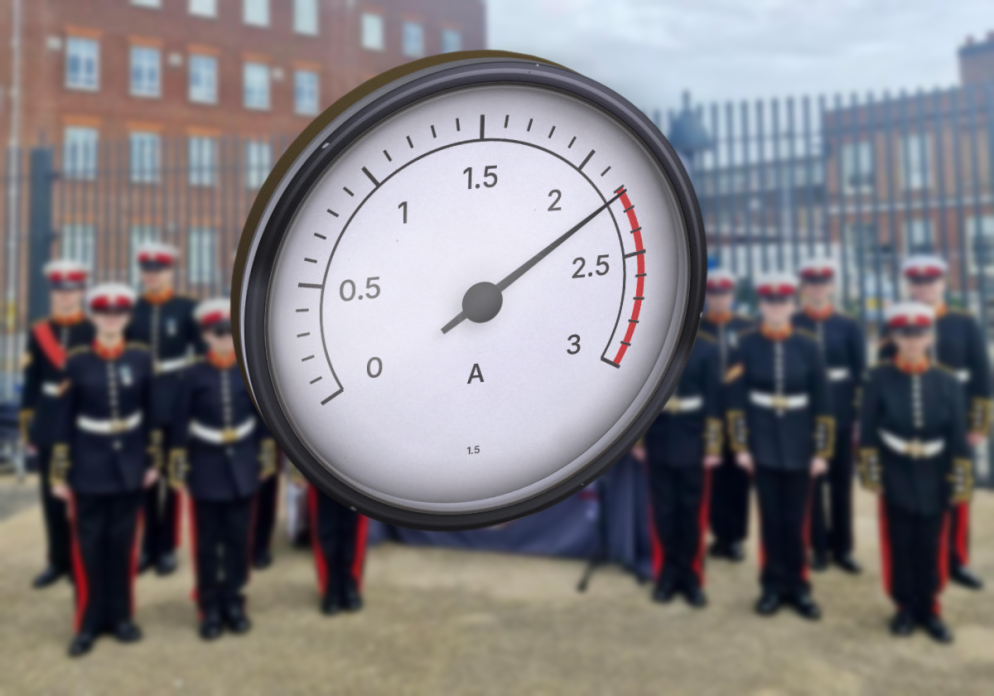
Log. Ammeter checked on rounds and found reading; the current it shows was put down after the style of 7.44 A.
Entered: 2.2 A
